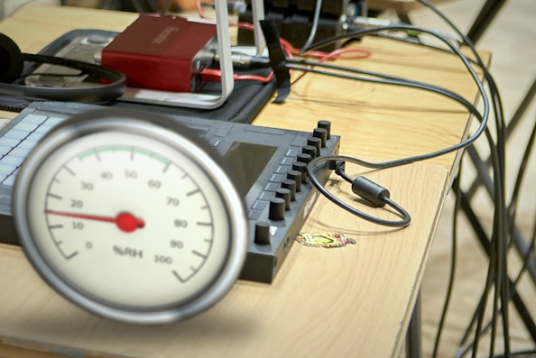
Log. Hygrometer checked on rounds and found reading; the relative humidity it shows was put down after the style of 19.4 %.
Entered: 15 %
